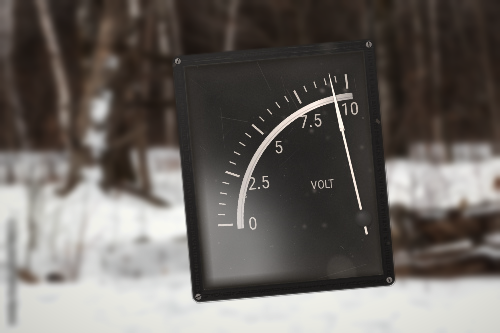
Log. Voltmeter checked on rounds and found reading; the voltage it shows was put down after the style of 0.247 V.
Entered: 9.25 V
